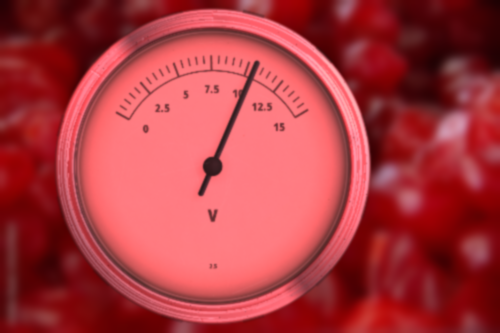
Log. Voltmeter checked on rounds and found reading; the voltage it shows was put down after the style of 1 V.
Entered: 10.5 V
